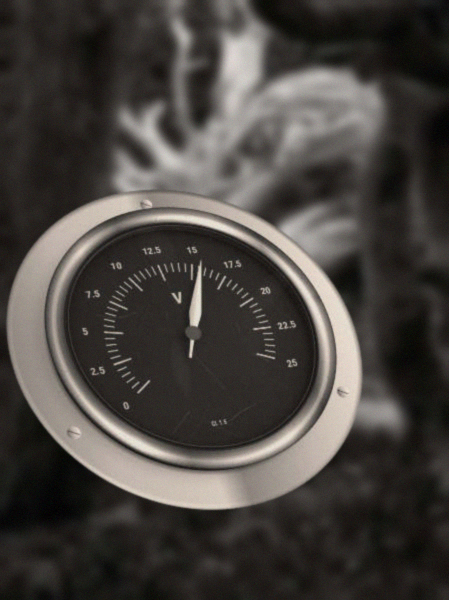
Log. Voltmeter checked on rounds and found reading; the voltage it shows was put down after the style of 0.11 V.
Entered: 15.5 V
